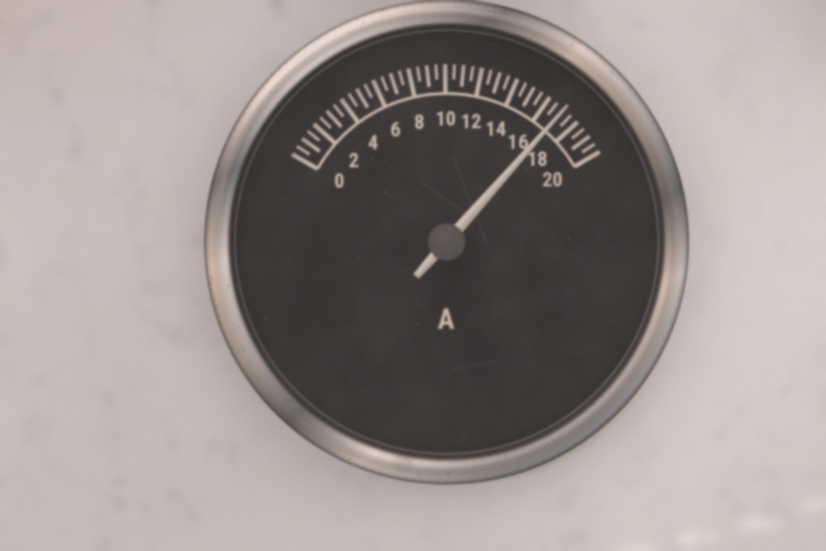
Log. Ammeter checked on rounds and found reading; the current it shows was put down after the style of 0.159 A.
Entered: 17 A
